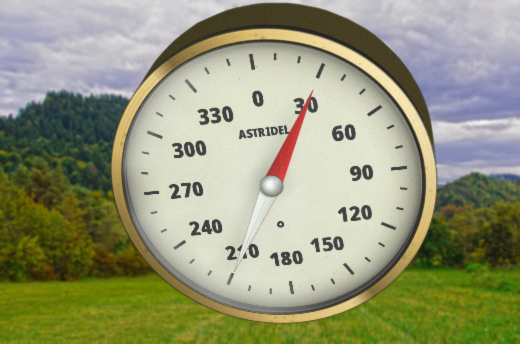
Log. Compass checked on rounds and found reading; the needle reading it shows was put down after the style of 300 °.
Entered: 30 °
